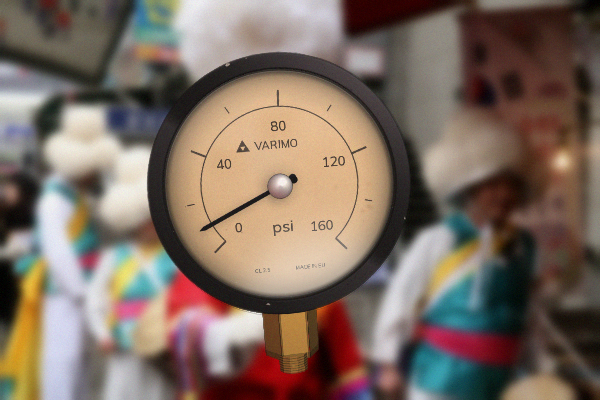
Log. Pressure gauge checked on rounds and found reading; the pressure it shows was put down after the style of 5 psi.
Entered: 10 psi
